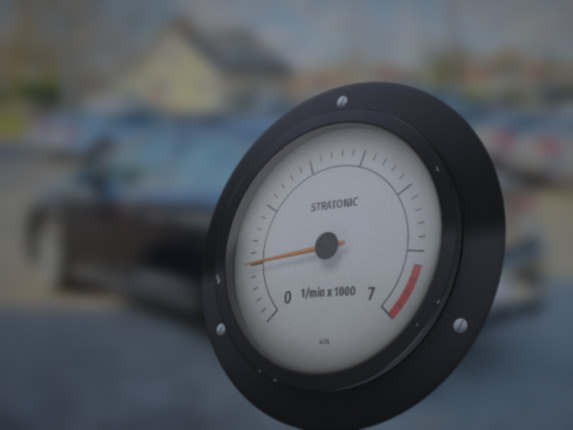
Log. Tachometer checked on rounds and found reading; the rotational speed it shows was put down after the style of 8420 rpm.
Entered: 1000 rpm
